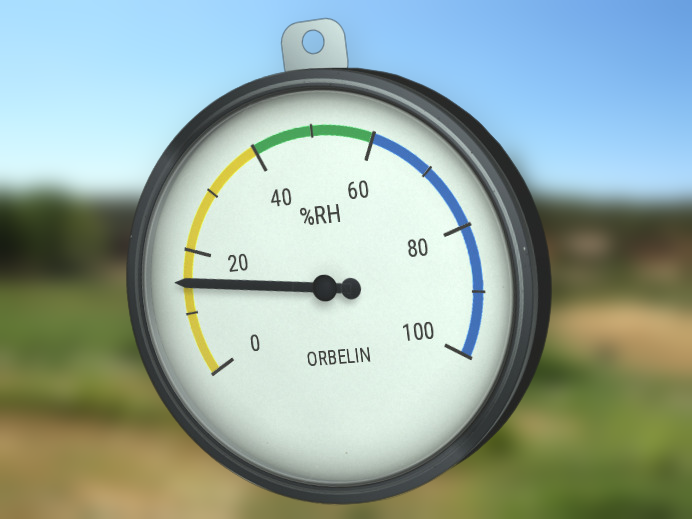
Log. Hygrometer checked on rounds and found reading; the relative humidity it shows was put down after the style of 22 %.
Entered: 15 %
